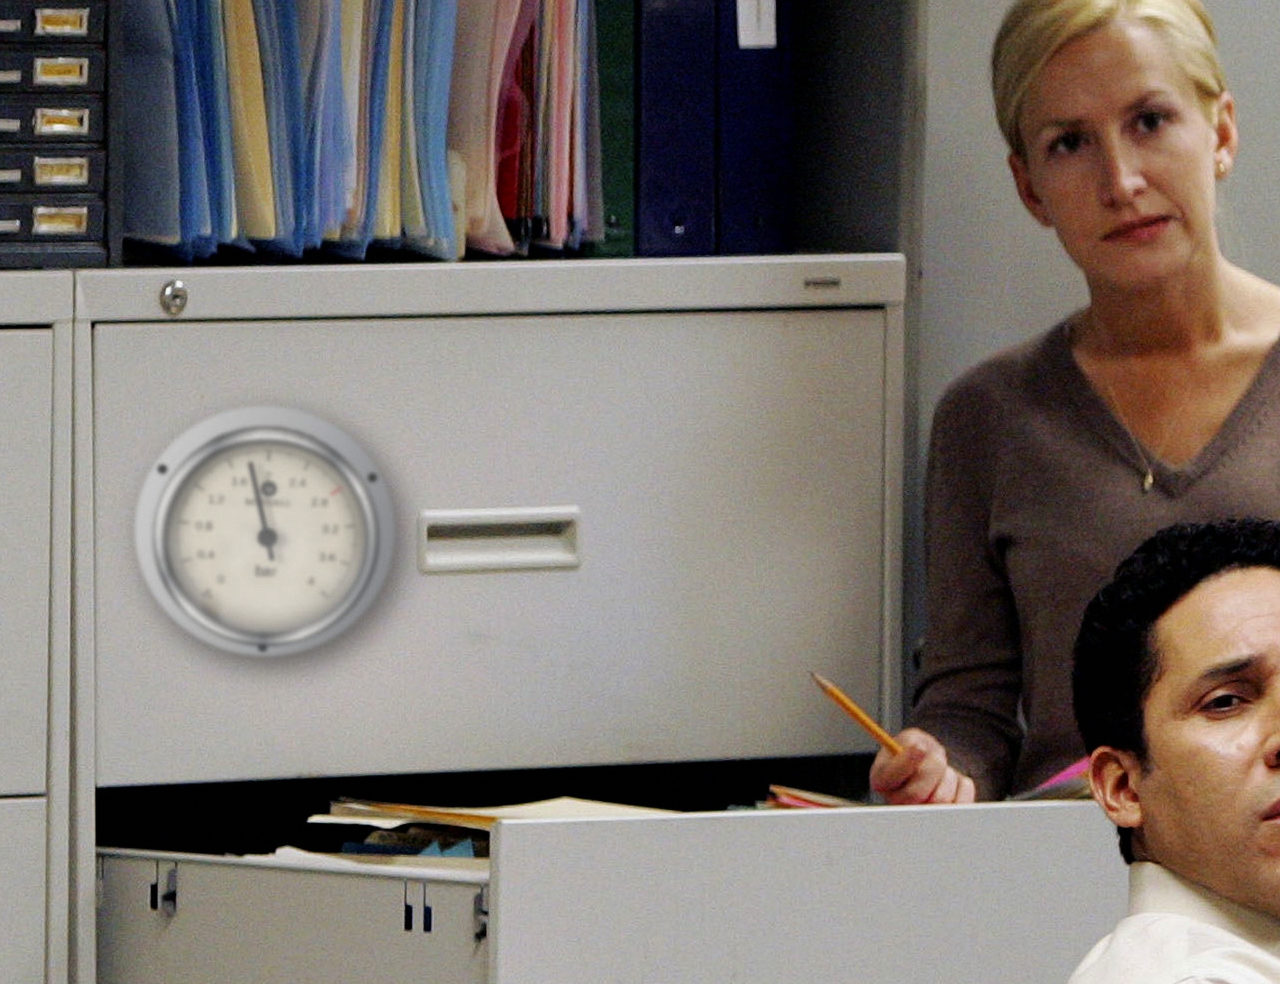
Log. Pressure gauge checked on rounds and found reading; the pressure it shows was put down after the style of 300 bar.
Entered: 1.8 bar
